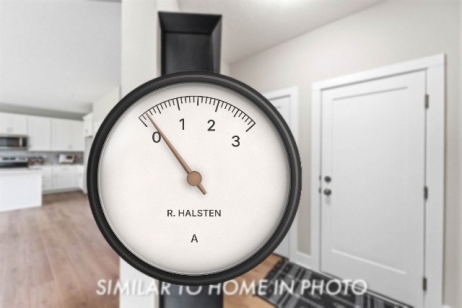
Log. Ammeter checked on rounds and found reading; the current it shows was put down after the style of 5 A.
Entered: 0.2 A
